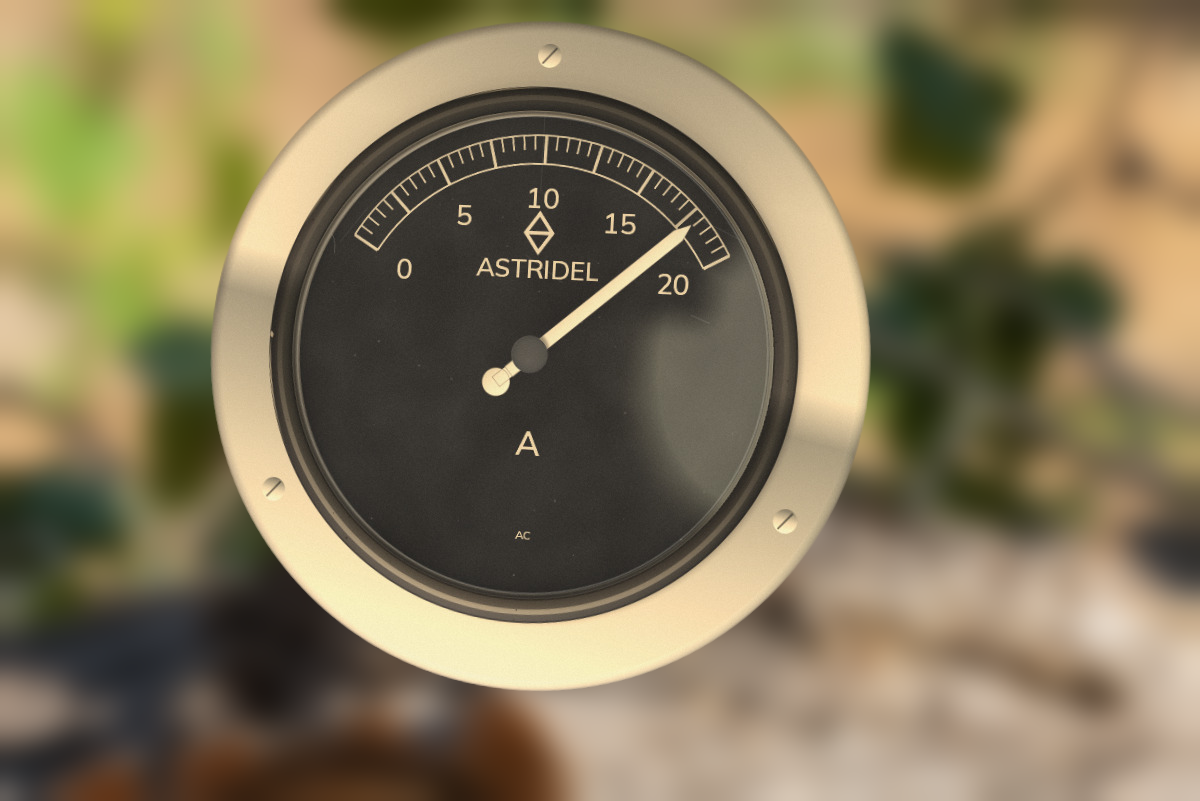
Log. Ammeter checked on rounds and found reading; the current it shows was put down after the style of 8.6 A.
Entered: 18 A
